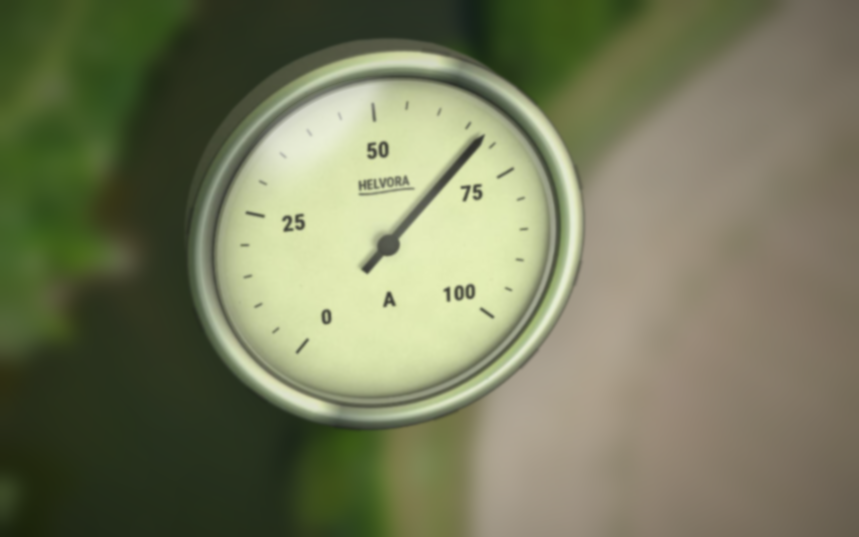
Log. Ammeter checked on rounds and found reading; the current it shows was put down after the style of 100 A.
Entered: 67.5 A
